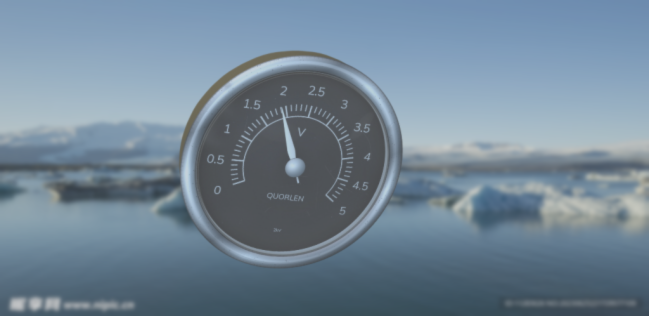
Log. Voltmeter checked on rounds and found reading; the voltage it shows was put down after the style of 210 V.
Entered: 1.9 V
